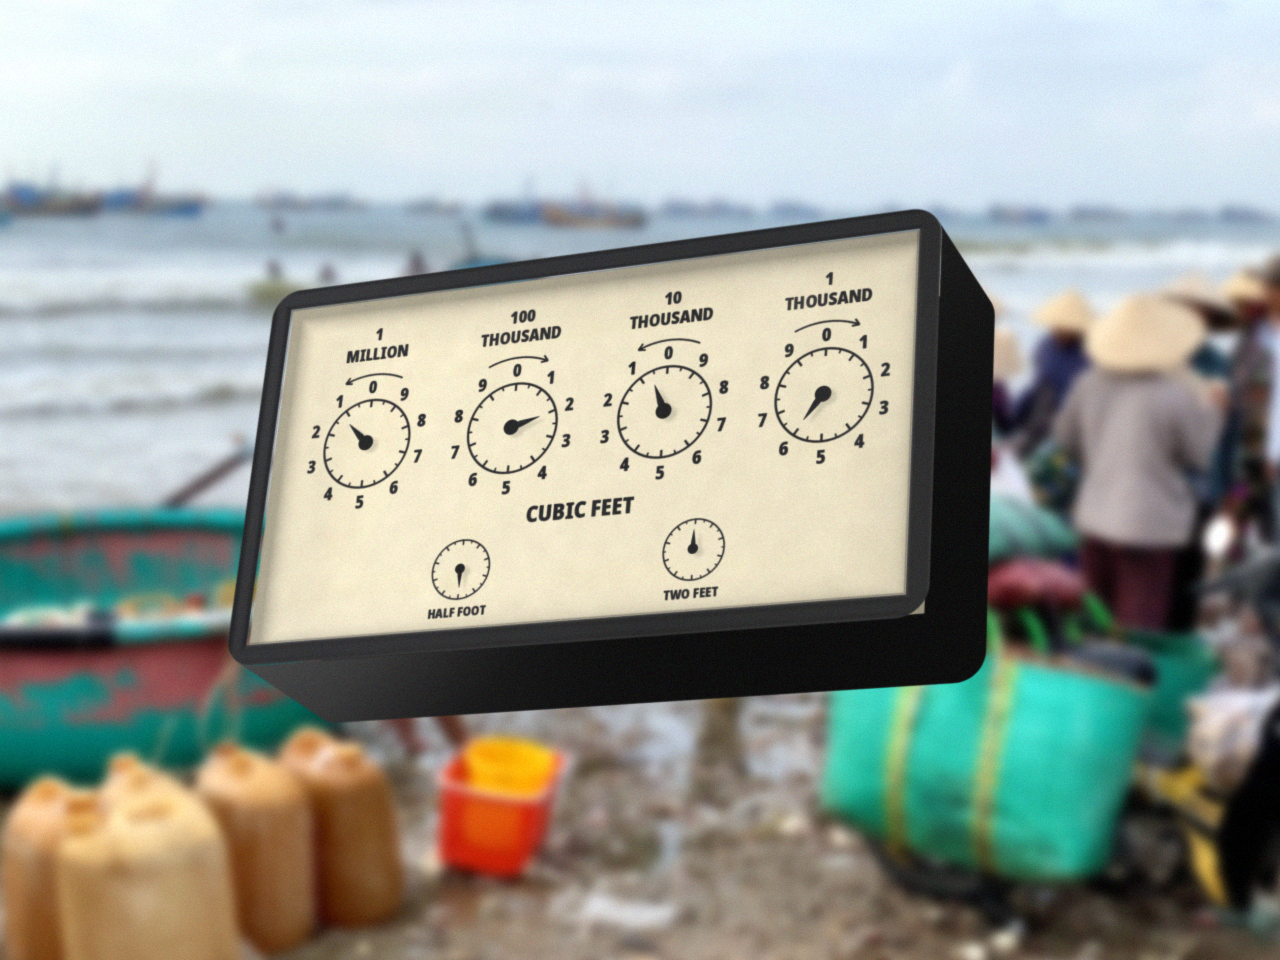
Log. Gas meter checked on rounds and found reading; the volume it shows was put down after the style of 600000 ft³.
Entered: 120600 ft³
